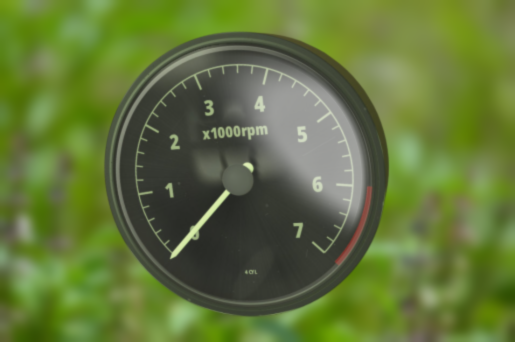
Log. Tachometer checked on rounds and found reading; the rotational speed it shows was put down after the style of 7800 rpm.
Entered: 0 rpm
